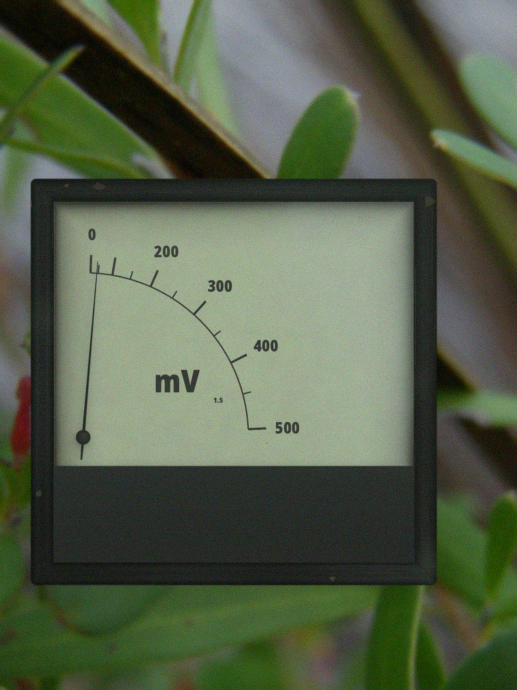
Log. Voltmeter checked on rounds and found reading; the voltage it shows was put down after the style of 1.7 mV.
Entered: 50 mV
